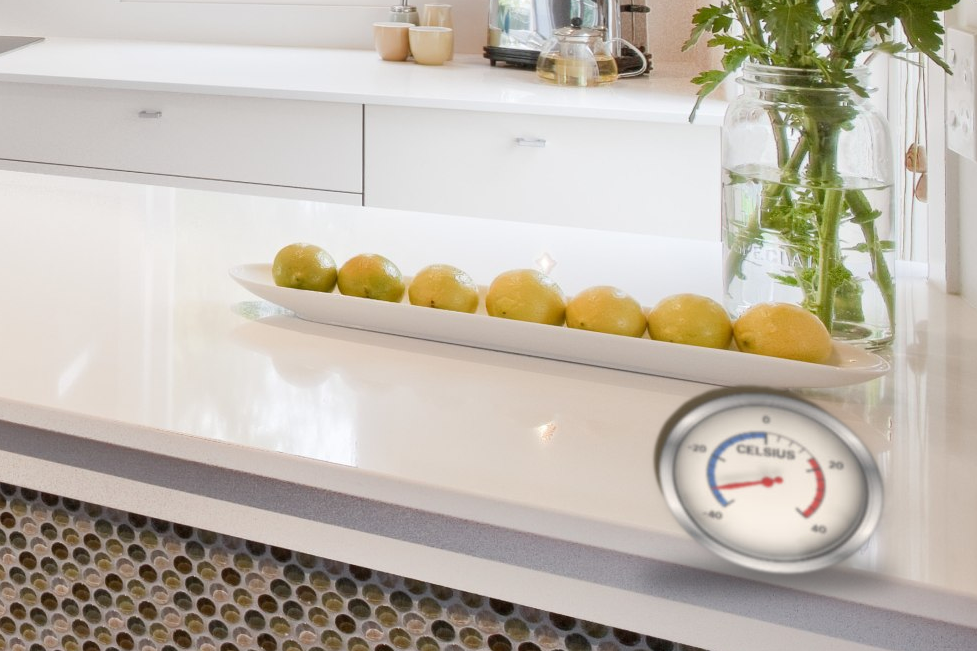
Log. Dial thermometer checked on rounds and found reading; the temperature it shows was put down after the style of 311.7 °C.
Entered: -32 °C
